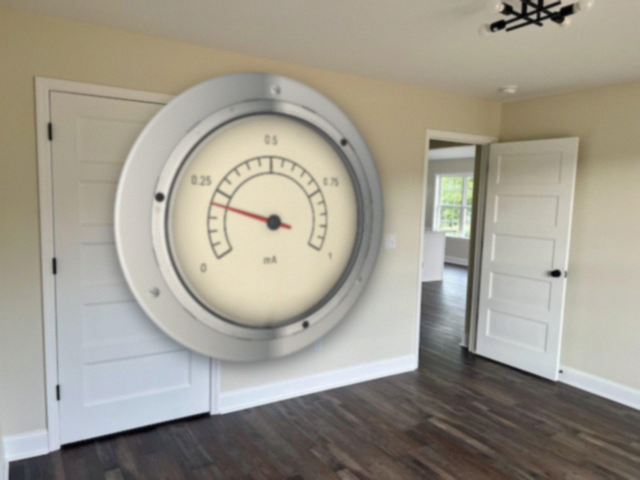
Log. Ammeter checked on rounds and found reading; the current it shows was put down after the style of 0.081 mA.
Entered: 0.2 mA
